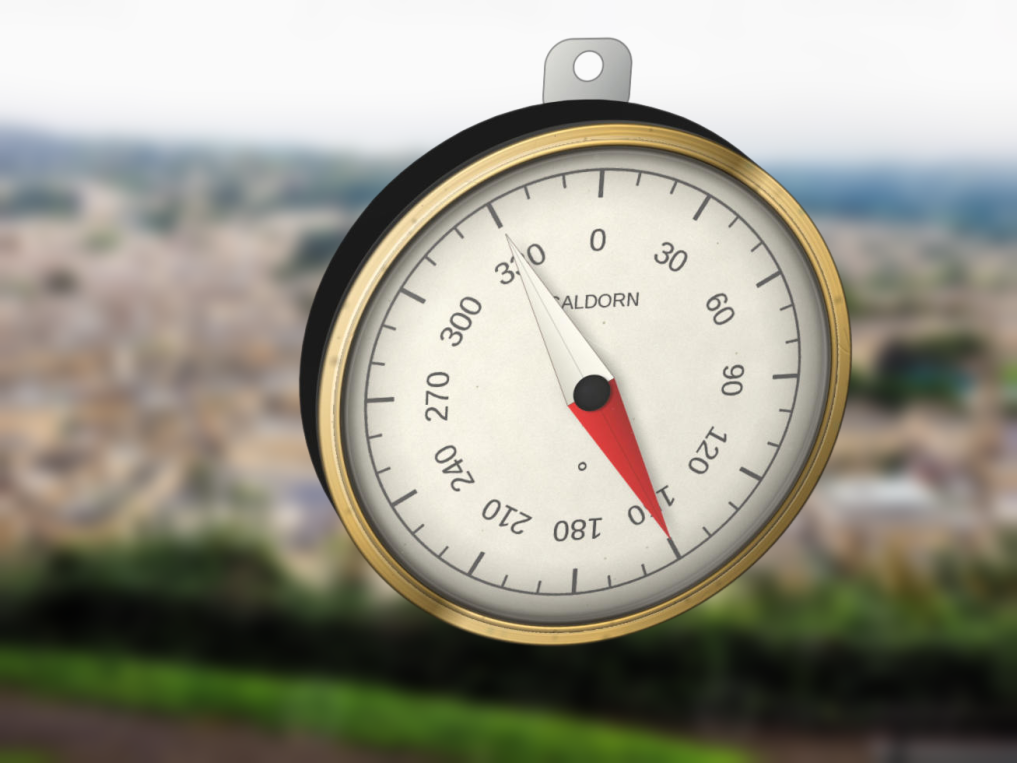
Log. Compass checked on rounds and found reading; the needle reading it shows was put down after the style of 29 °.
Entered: 150 °
